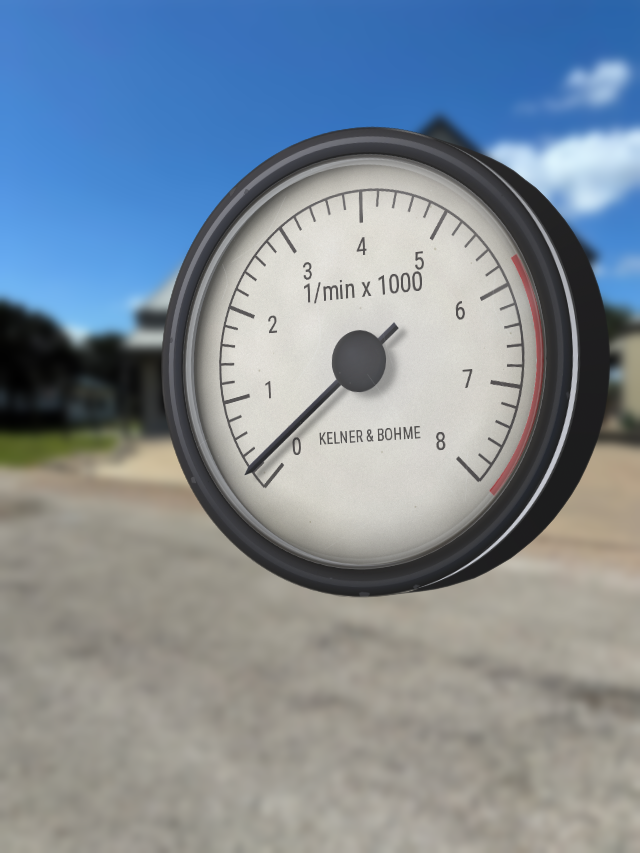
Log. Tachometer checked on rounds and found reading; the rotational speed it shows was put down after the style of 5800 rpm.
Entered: 200 rpm
